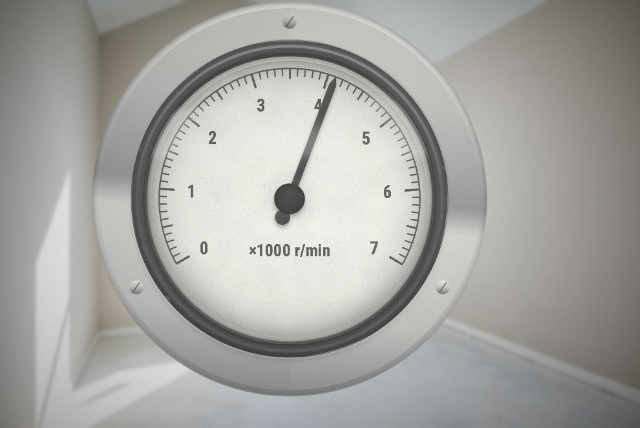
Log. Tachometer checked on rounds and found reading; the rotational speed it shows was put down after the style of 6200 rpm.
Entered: 4100 rpm
